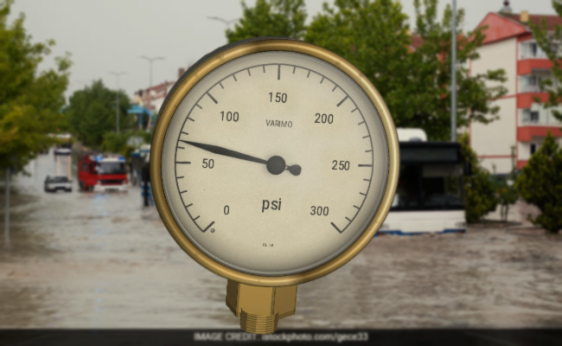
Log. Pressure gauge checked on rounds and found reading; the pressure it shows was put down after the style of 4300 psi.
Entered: 65 psi
